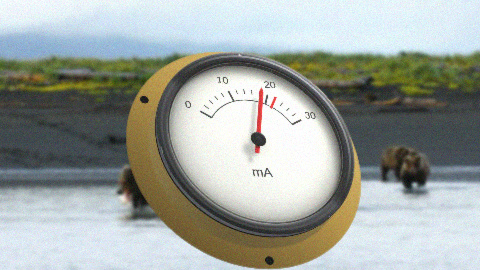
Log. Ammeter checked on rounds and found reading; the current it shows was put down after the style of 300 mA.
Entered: 18 mA
